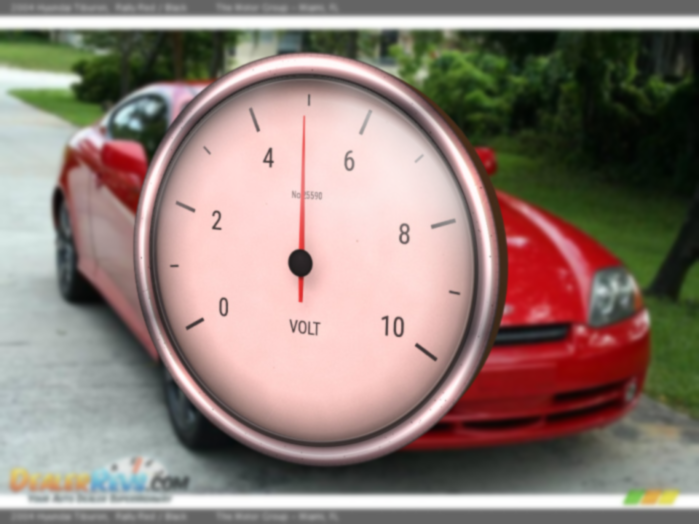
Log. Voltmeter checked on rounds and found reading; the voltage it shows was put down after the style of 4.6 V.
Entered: 5 V
